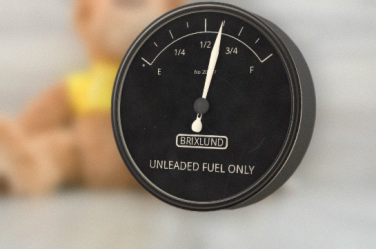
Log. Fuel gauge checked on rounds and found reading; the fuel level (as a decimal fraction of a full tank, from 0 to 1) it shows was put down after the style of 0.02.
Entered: 0.625
